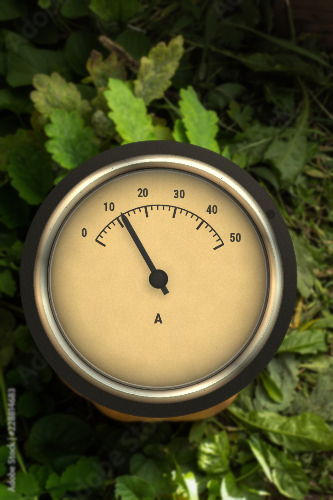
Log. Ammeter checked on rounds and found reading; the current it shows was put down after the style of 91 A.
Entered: 12 A
